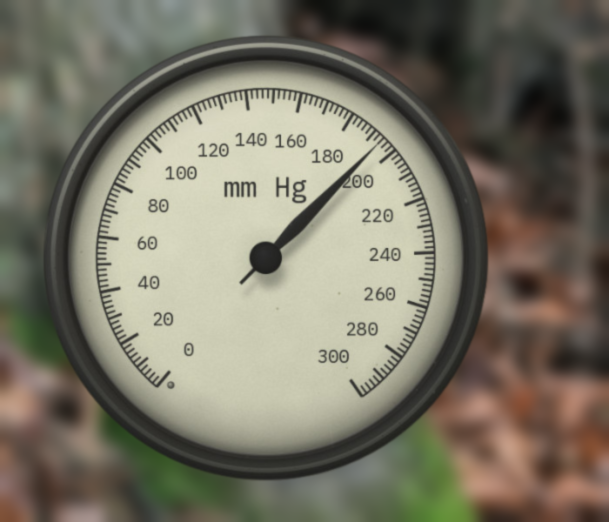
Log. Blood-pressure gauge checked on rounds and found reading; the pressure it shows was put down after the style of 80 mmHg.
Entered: 194 mmHg
